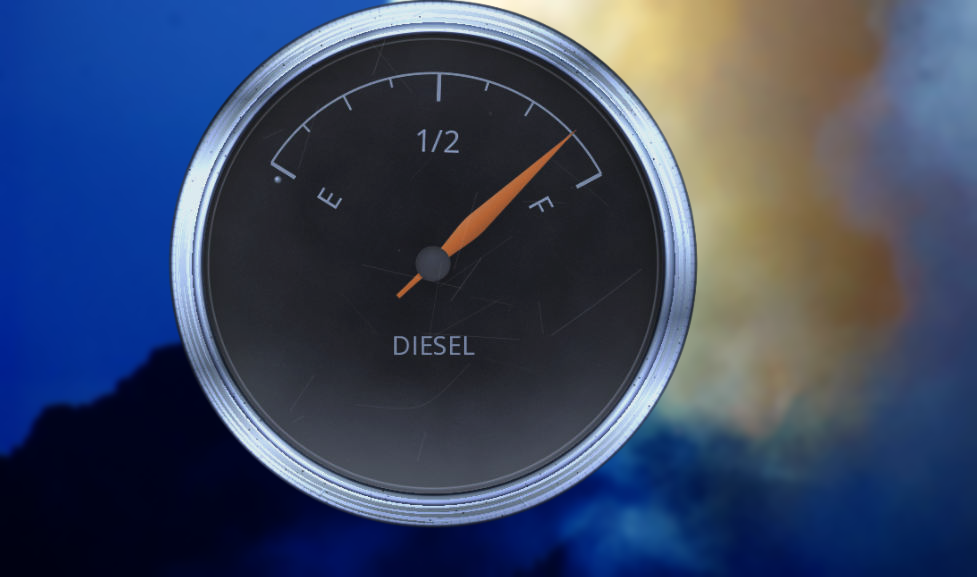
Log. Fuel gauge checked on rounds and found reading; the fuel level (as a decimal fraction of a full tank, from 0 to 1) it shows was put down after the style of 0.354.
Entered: 0.875
